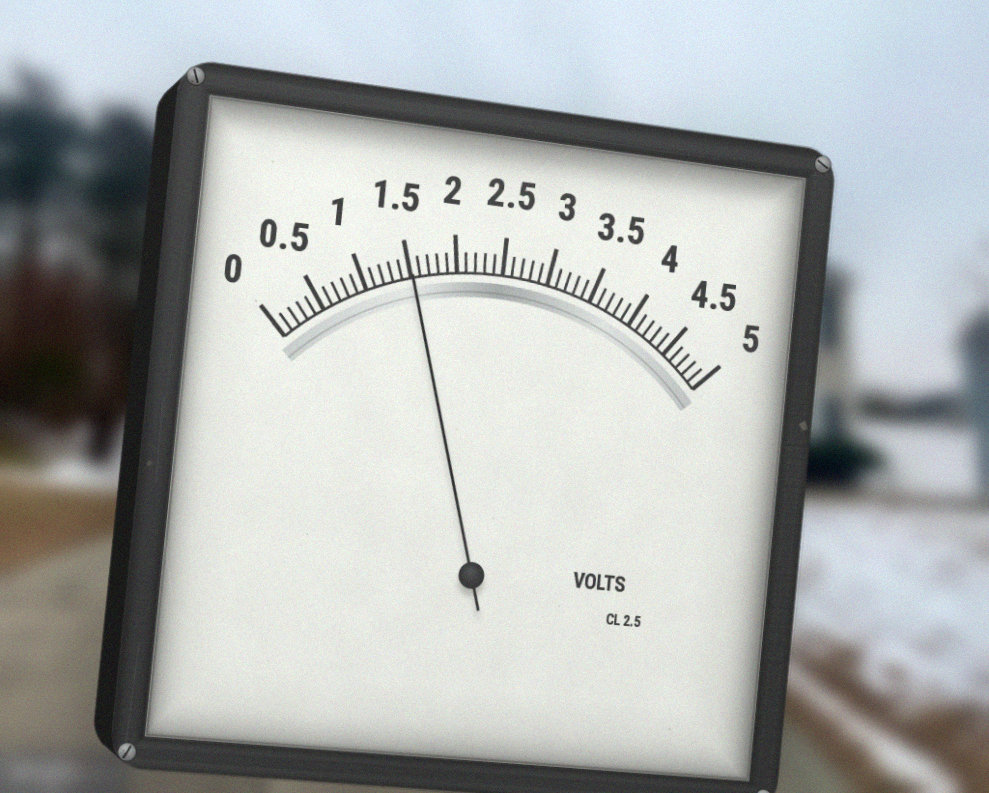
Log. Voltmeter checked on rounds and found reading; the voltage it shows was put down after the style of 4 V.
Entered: 1.5 V
